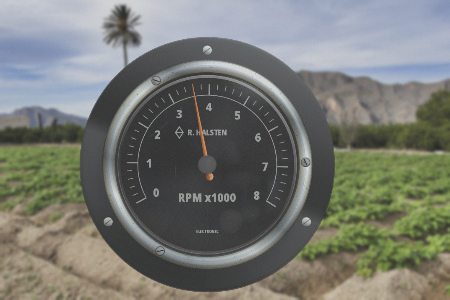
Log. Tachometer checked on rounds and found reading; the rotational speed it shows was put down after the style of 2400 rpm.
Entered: 3600 rpm
